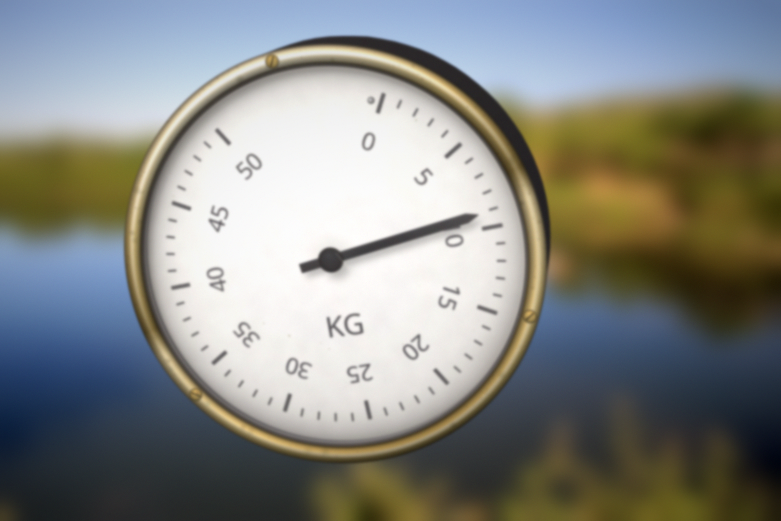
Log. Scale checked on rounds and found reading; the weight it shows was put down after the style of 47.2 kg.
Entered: 9 kg
